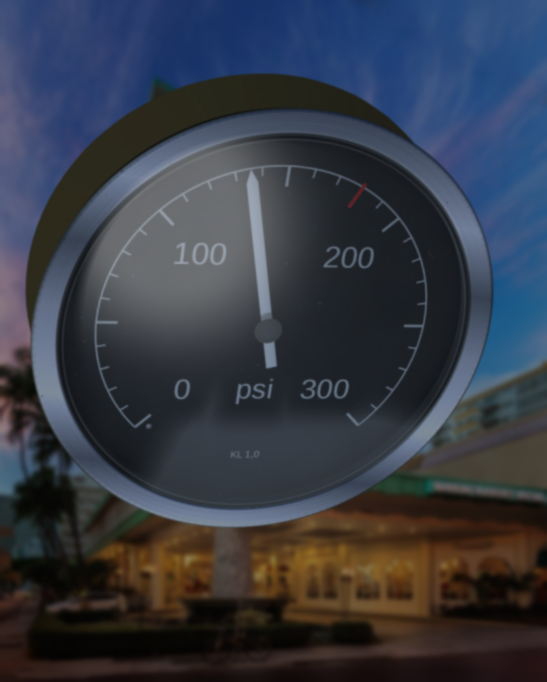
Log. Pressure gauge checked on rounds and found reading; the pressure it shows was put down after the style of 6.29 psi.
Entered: 135 psi
